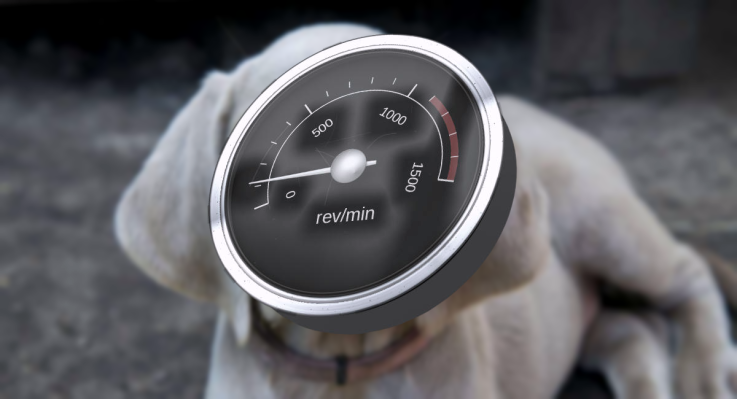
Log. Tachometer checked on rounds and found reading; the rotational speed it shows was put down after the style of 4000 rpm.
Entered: 100 rpm
